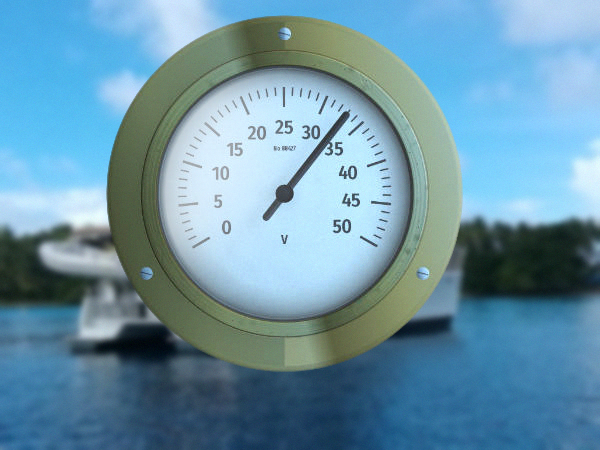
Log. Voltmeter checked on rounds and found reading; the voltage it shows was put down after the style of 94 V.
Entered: 33 V
